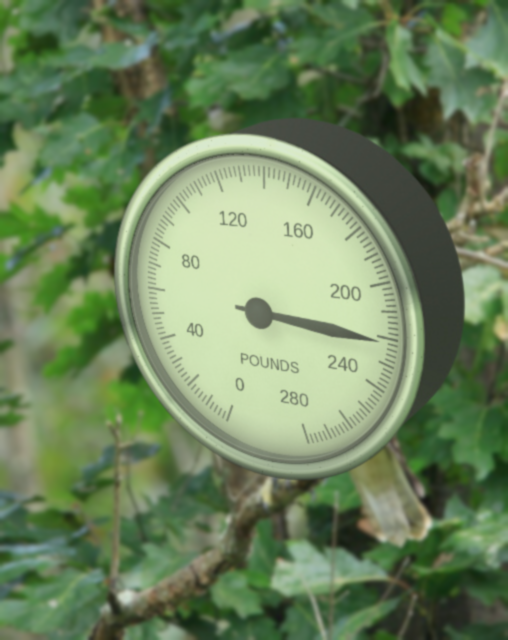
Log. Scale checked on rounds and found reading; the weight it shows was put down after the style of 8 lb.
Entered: 220 lb
